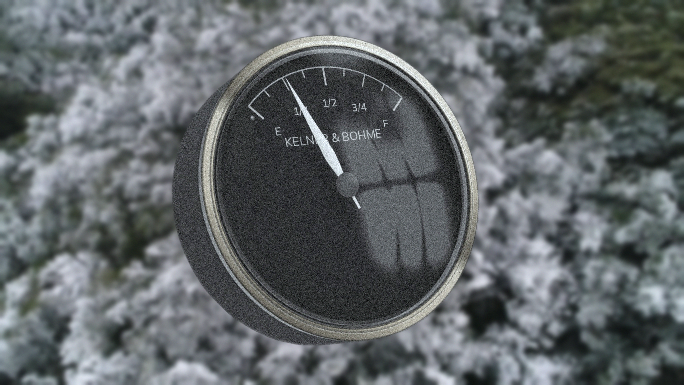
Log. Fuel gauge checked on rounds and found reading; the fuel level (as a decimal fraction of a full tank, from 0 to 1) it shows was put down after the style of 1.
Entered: 0.25
